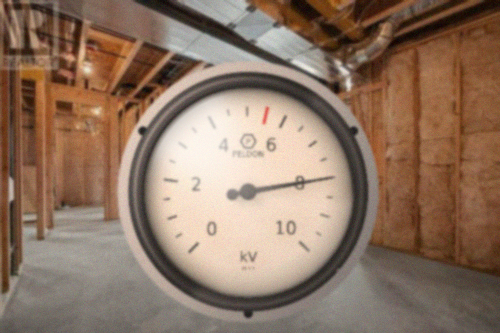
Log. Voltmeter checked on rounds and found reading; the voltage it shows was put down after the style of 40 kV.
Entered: 8 kV
